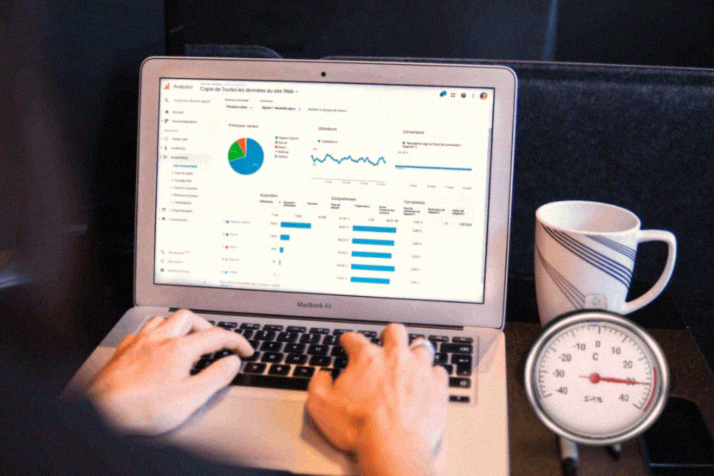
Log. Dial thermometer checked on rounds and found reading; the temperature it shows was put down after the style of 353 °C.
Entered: 30 °C
